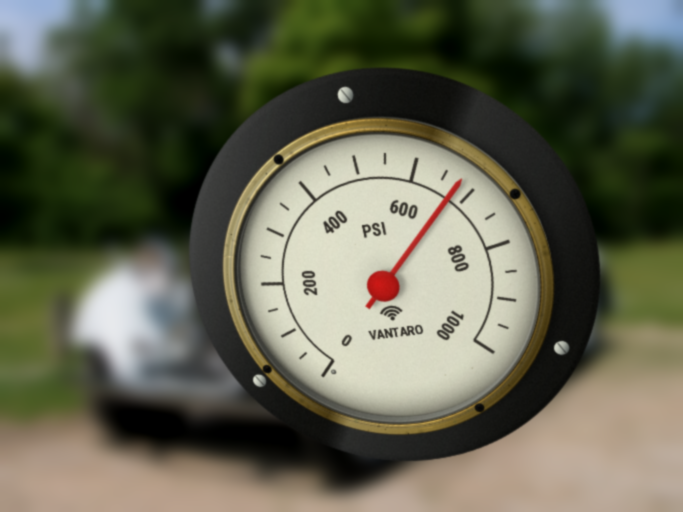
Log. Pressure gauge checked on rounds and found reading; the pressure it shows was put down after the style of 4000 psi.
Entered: 675 psi
